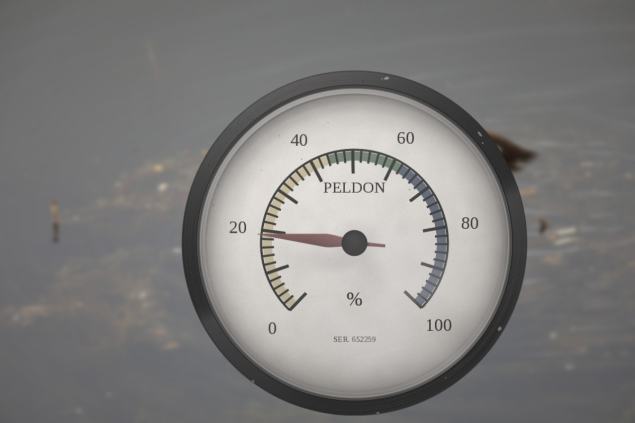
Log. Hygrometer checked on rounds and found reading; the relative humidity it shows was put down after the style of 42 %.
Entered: 19 %
